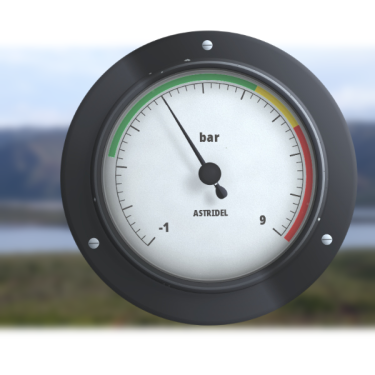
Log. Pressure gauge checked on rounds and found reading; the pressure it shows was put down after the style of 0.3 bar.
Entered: 3 bar
